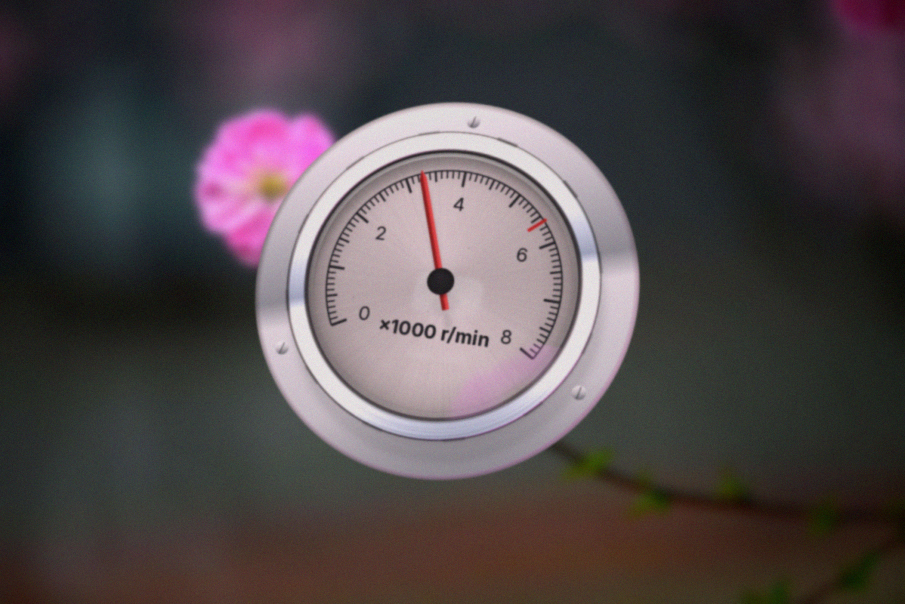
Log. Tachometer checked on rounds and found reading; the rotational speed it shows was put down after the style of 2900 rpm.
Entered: 3300 rpm
